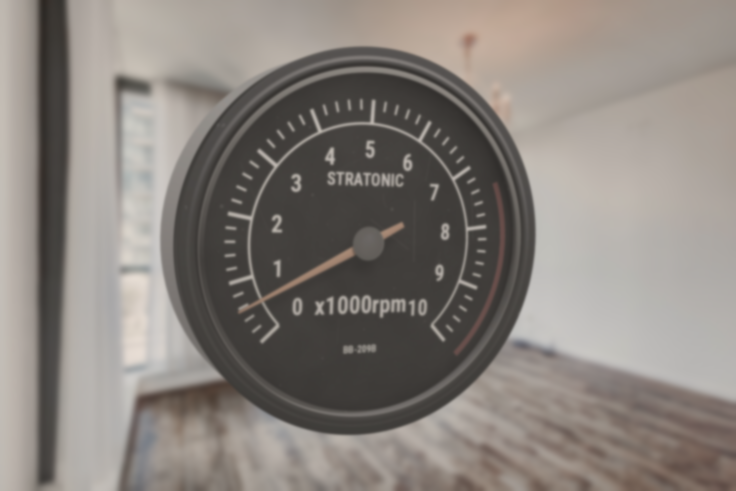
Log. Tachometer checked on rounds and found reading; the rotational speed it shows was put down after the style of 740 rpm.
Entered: 600 rpm
